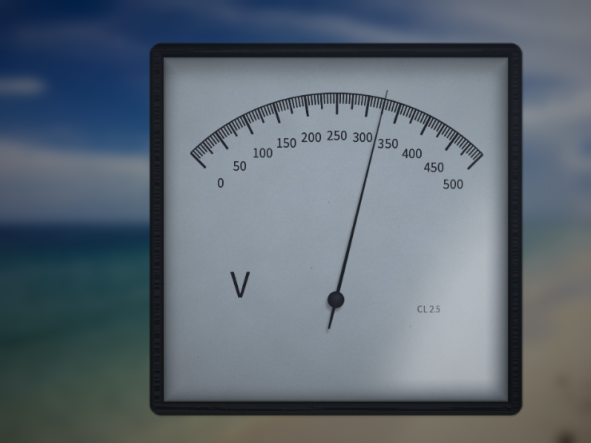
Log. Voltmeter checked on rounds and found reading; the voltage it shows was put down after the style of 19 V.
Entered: 325 V
